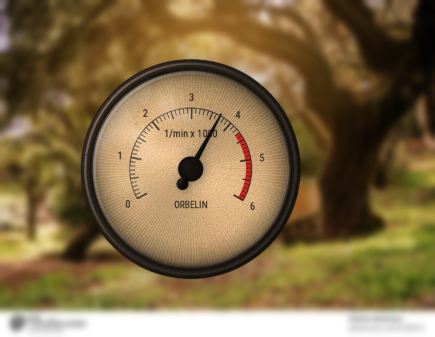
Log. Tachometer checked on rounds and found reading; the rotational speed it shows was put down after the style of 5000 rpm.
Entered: 3700 rpm
